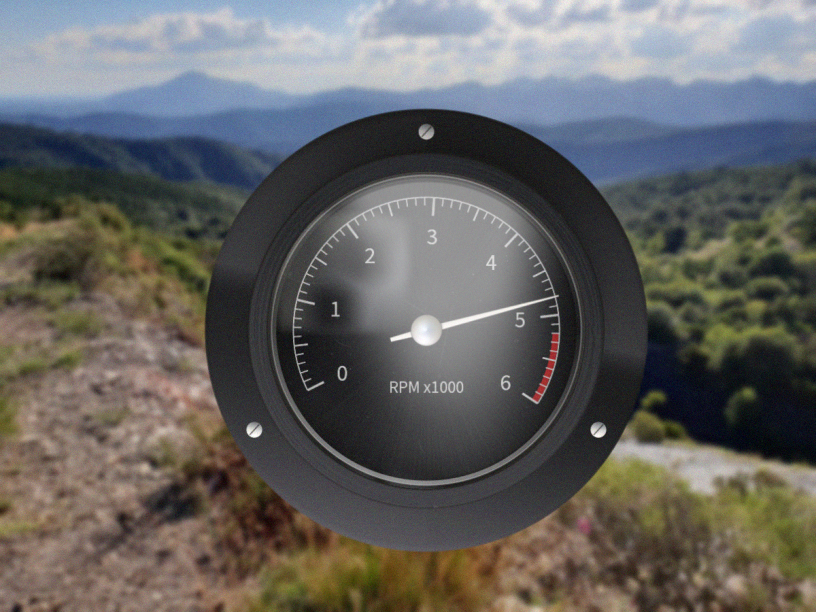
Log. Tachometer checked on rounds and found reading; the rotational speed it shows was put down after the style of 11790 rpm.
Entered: 4800 rpm
